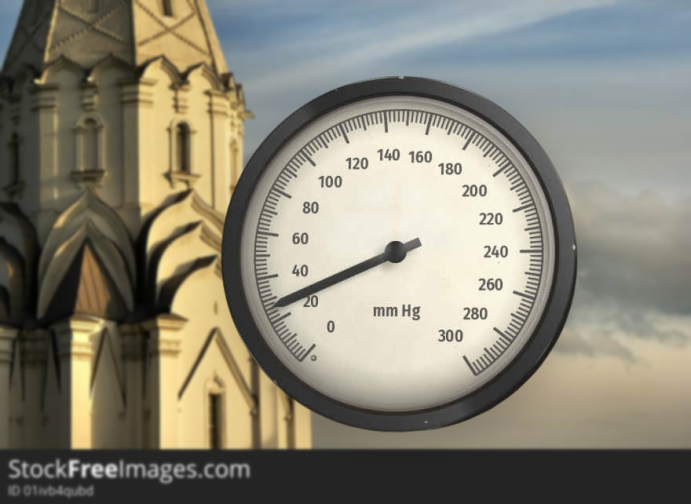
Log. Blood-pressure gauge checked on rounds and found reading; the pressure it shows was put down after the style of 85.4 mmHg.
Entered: 26 mmHg
